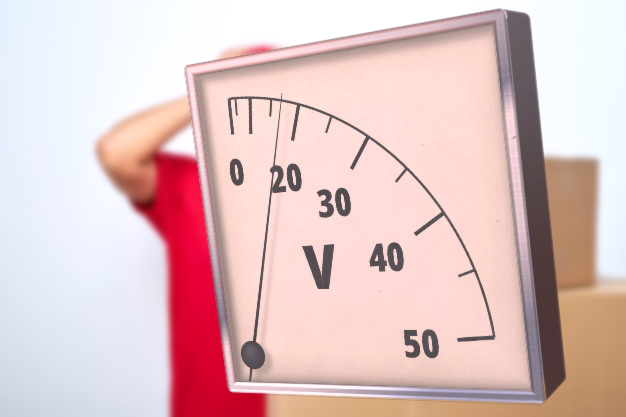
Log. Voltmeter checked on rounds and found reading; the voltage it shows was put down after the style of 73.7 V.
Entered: 17.5 V
